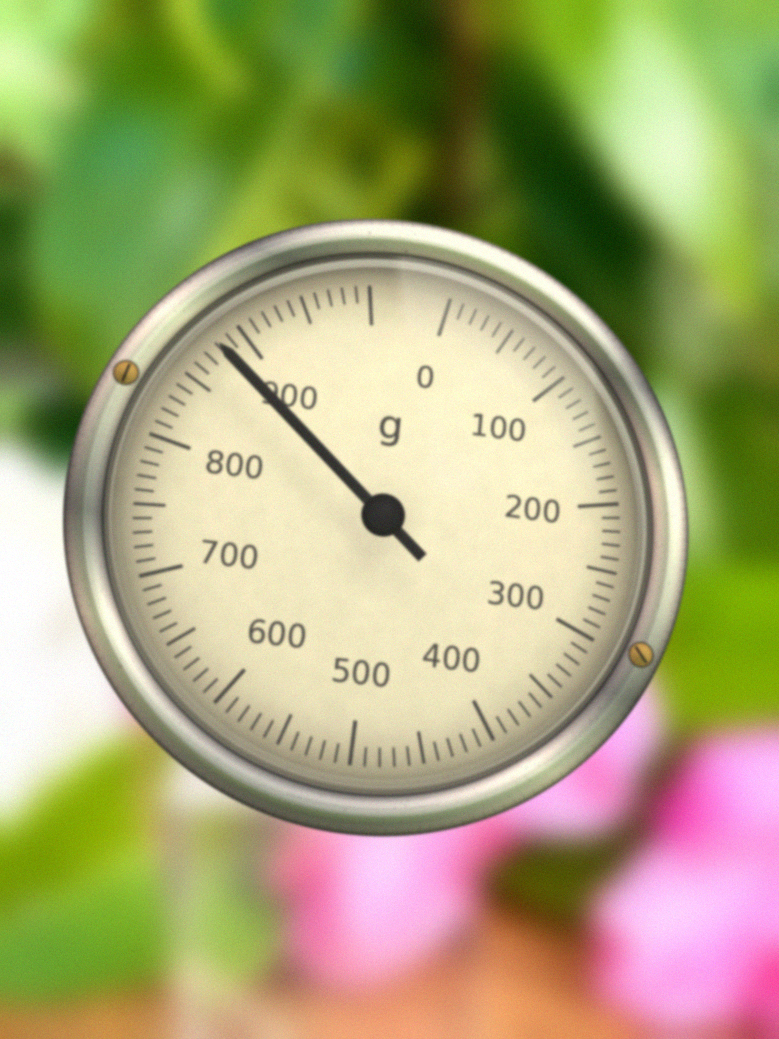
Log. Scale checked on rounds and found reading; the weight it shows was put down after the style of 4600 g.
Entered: 880 g
